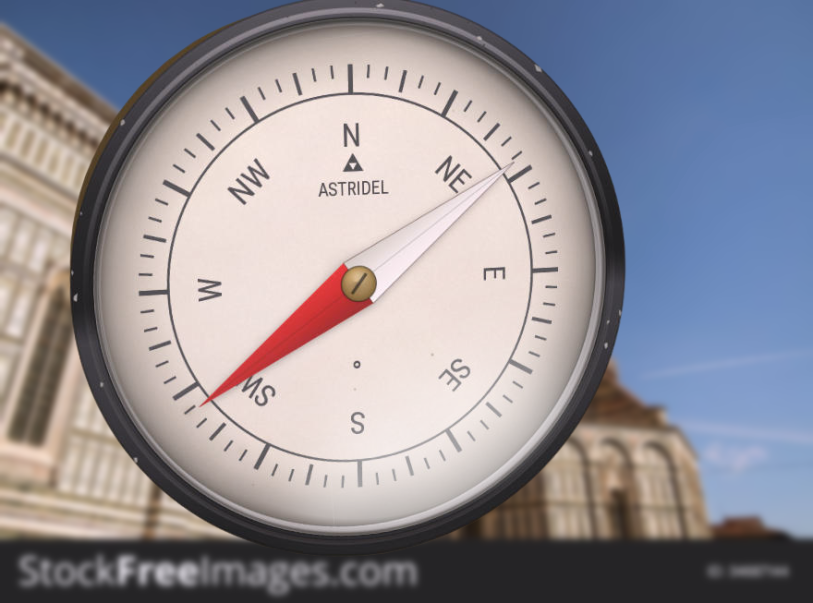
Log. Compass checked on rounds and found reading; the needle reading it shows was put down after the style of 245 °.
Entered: 235 °
